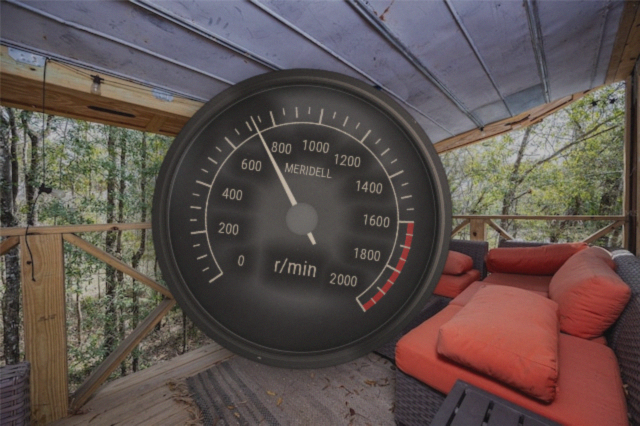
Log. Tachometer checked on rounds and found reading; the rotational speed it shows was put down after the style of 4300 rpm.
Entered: 725 rpm
